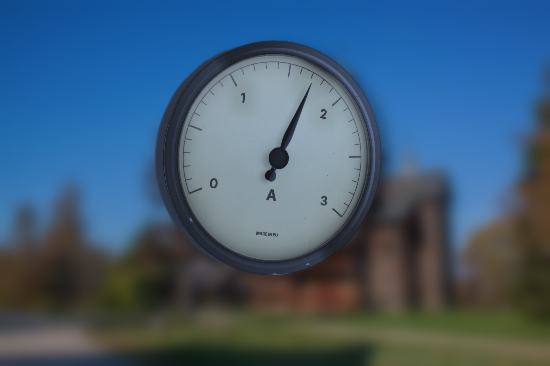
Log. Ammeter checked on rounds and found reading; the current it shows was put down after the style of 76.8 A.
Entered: 1.7 A
